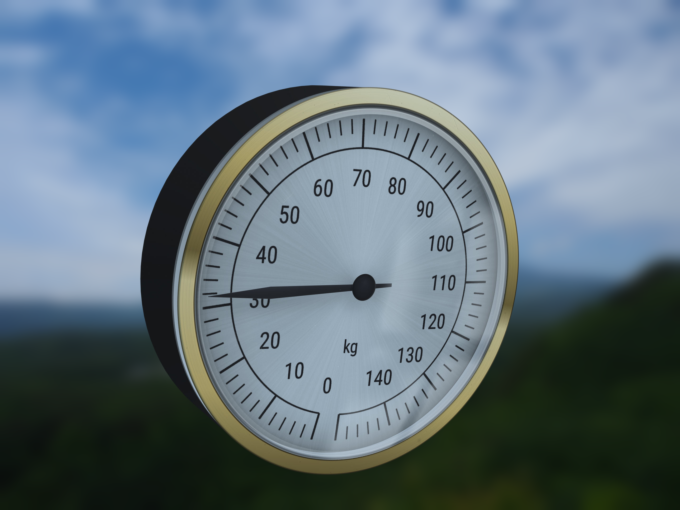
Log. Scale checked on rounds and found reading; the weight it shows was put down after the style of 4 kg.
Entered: 32 kg
